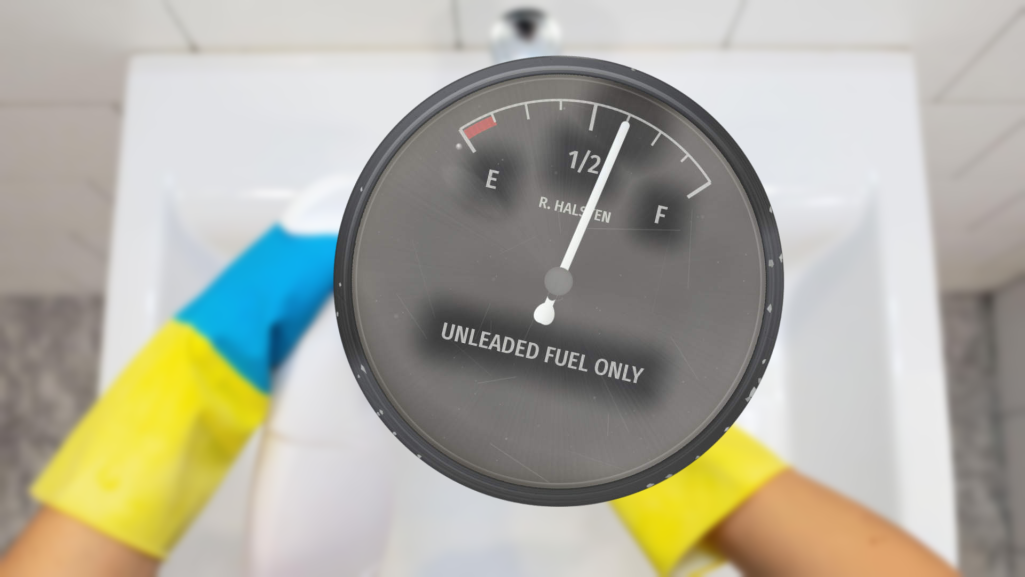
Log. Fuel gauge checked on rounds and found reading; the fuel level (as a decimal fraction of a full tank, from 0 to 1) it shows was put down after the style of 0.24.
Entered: 0.625
